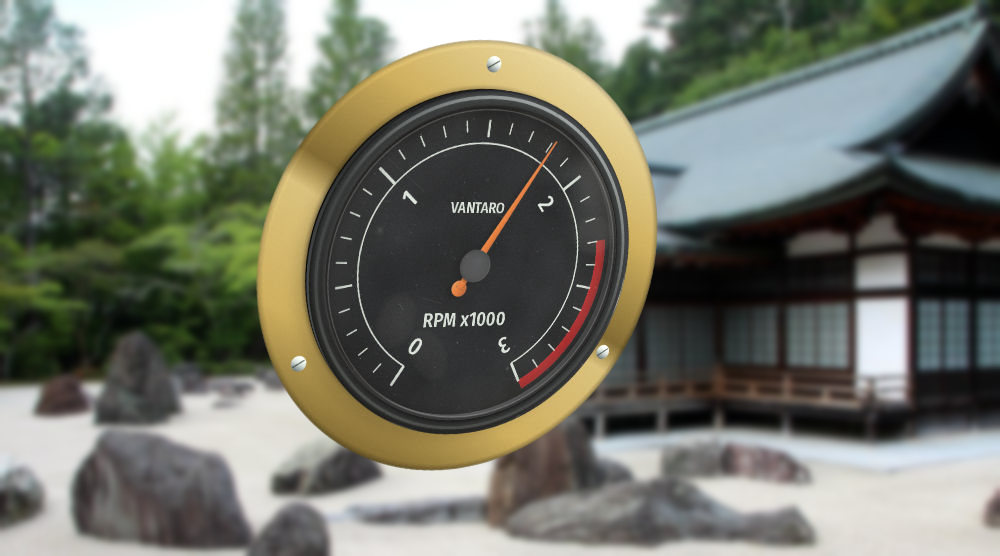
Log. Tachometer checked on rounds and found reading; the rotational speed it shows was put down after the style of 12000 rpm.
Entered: 1800 rpm
